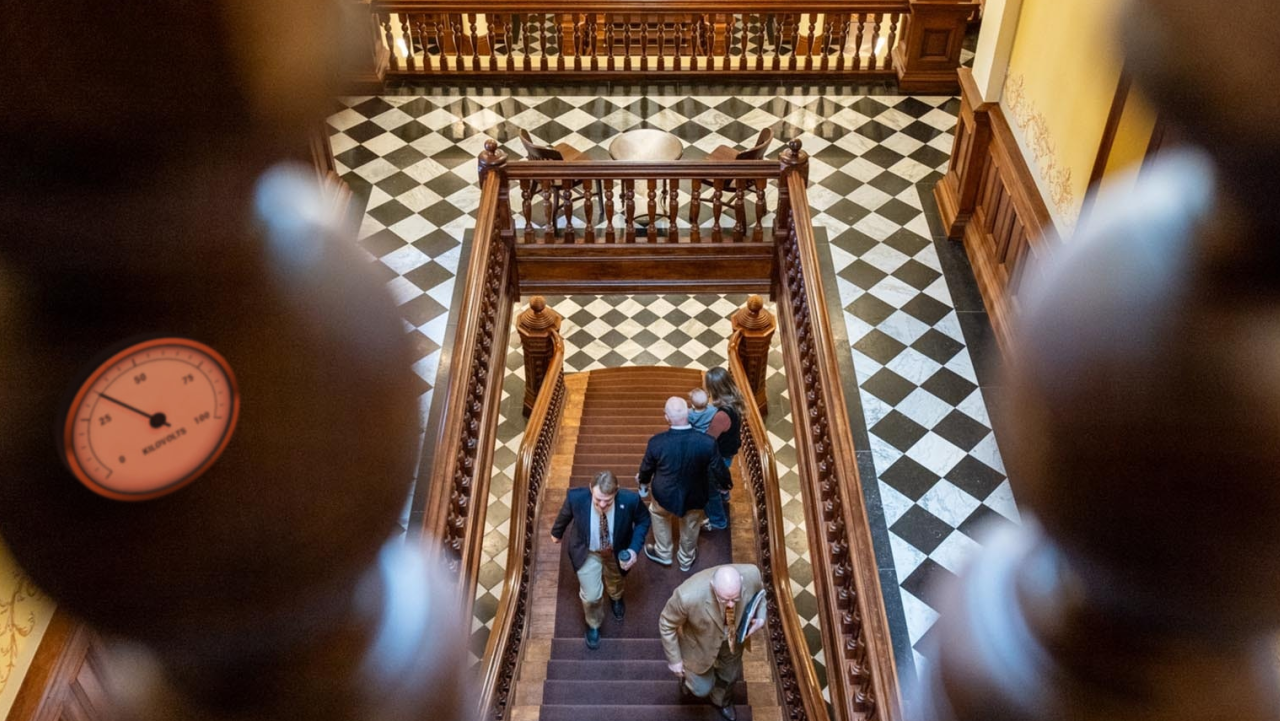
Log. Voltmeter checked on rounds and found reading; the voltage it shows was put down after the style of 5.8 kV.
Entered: 35 kV
